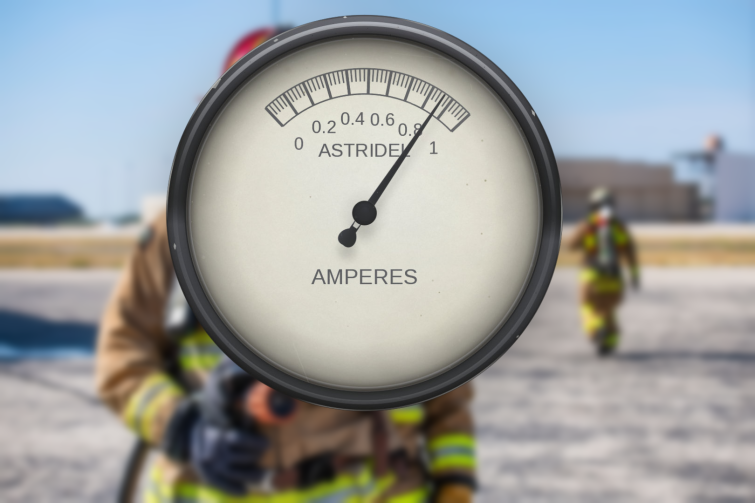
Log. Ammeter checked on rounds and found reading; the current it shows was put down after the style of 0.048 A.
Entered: 0.86 A
